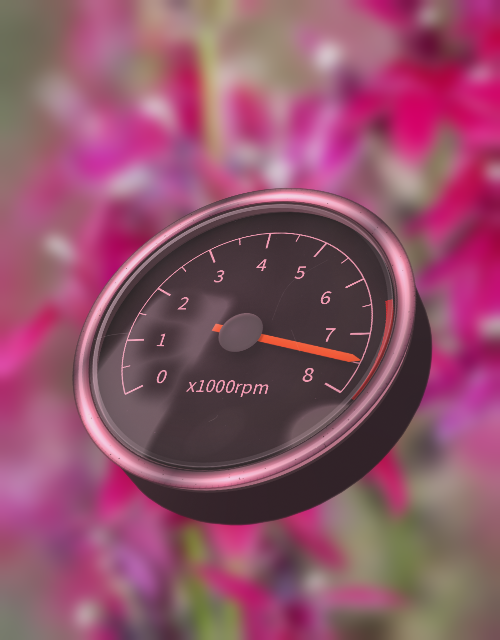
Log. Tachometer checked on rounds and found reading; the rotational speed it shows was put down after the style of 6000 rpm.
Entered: 7500 rpm
